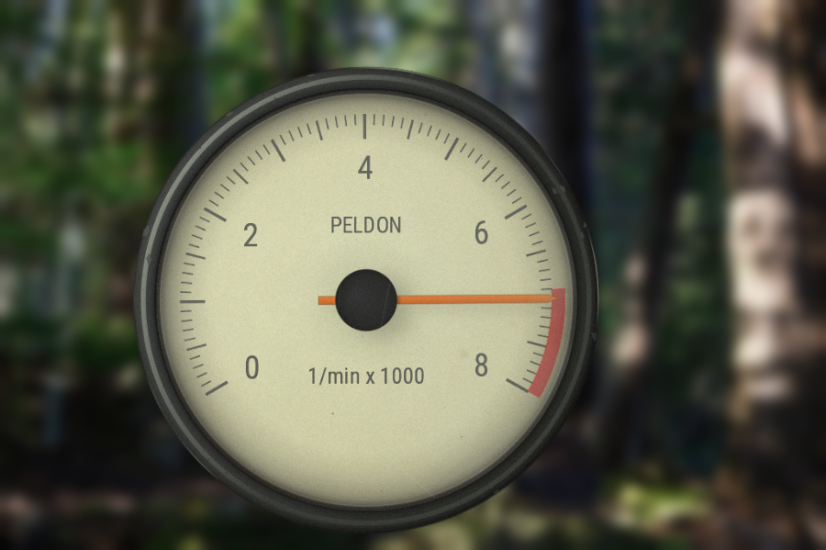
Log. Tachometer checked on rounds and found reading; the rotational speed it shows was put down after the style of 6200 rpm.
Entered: 7000 rpm
